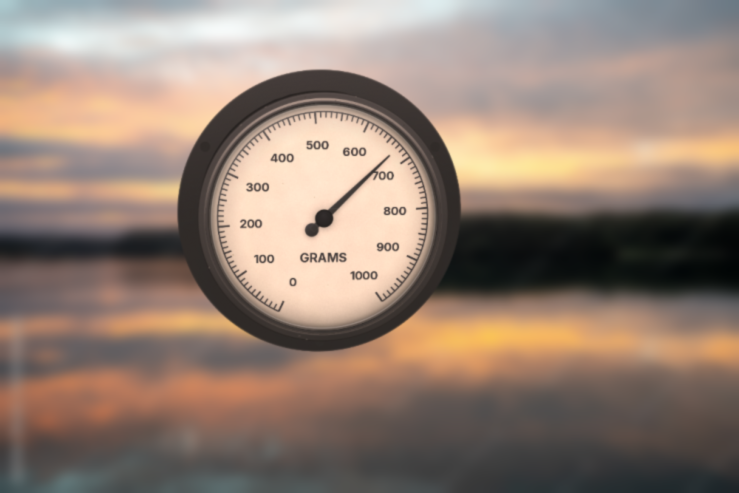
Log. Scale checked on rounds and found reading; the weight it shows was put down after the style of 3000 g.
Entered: 670 g
